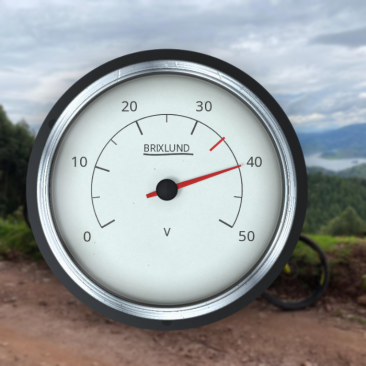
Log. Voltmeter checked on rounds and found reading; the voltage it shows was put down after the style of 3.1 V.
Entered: 40 V
